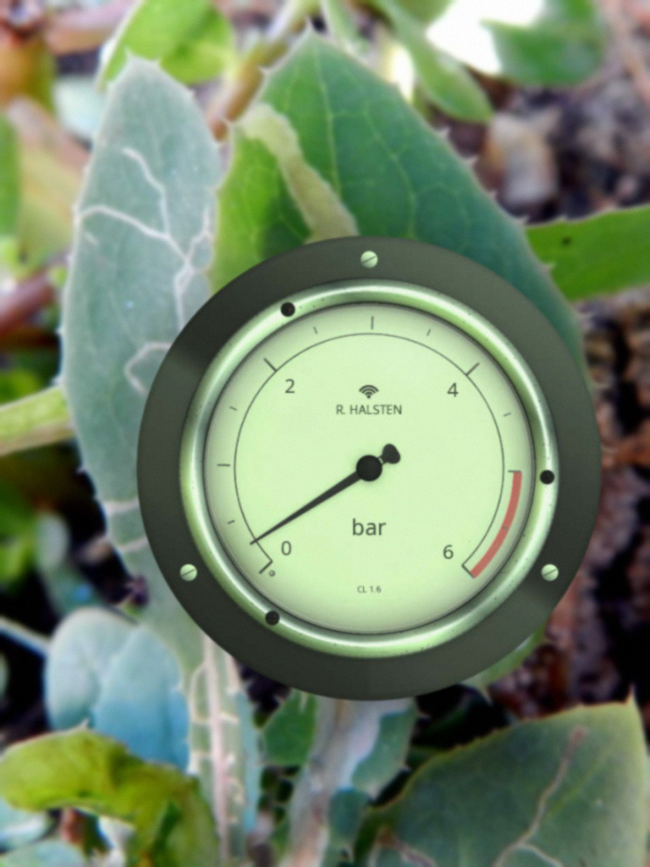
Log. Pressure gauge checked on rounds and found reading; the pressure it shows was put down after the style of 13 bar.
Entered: 0.25 bar
